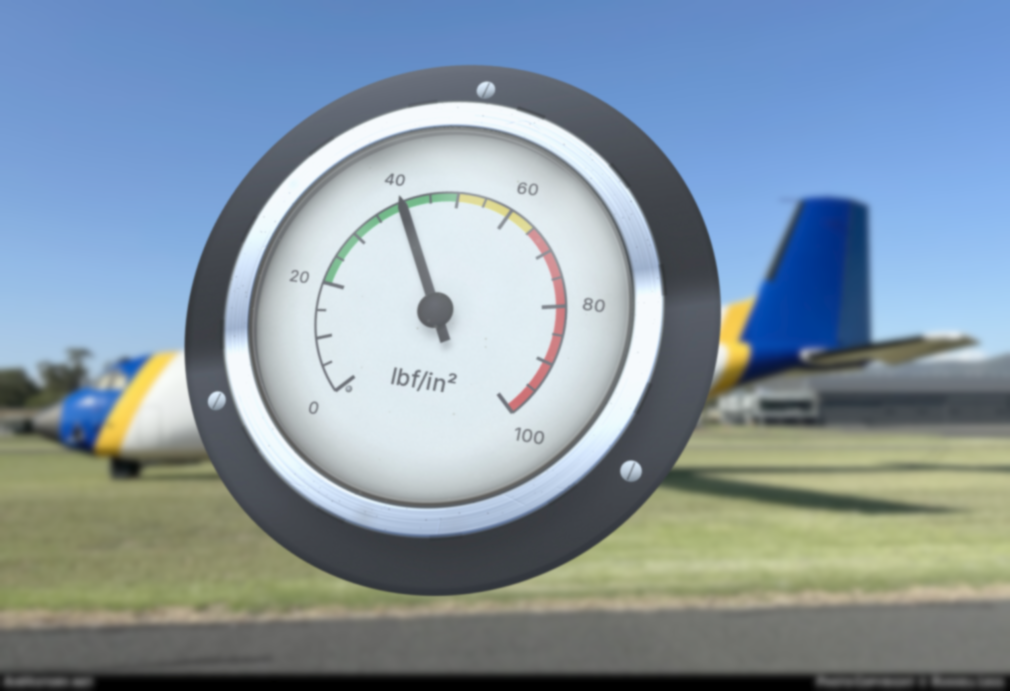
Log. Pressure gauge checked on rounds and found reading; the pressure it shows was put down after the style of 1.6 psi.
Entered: 40 psi
